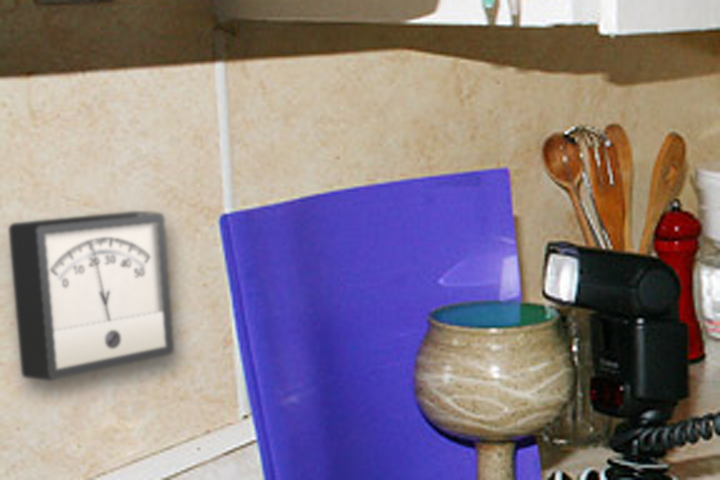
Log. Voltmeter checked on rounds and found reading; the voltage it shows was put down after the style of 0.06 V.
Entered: 20 V
